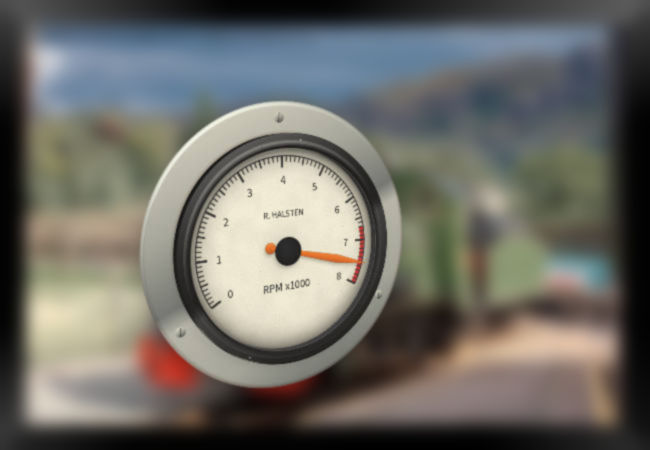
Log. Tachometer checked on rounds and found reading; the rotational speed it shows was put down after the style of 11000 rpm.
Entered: 7500 rpm
